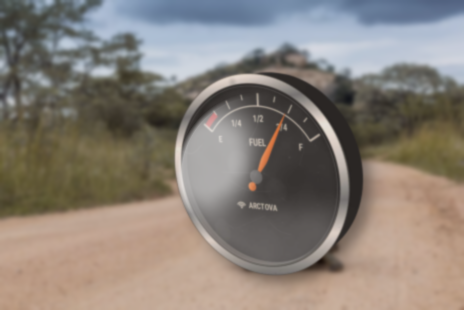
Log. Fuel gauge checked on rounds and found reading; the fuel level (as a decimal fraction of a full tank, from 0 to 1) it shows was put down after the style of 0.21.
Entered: 0.75
